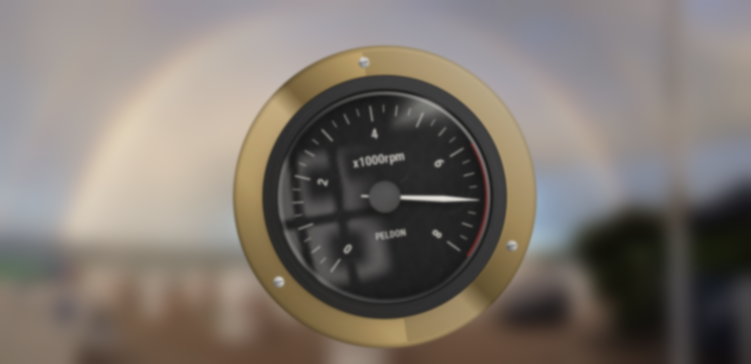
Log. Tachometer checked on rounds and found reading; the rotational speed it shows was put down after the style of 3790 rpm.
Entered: 7000 rpm
